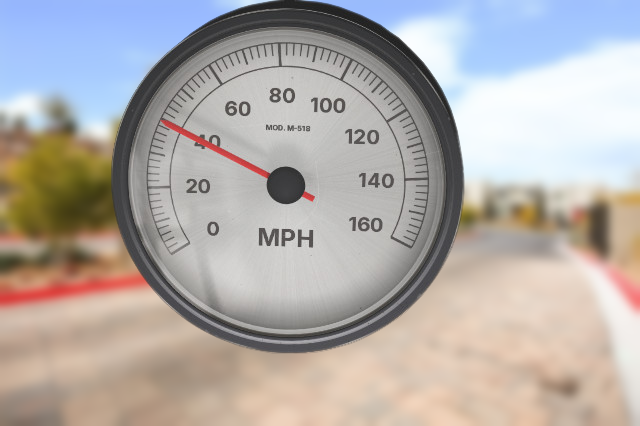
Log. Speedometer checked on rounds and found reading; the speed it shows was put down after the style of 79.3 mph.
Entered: 40 mph
